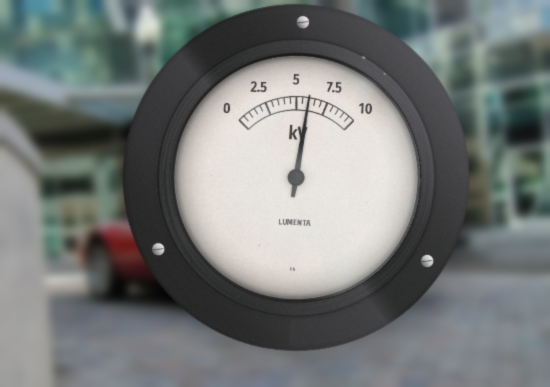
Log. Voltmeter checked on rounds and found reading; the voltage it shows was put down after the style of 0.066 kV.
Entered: 6 kV
